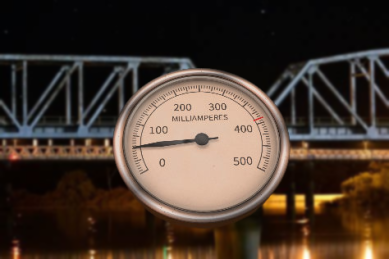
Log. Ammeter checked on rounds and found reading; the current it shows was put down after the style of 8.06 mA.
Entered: 50 mA
